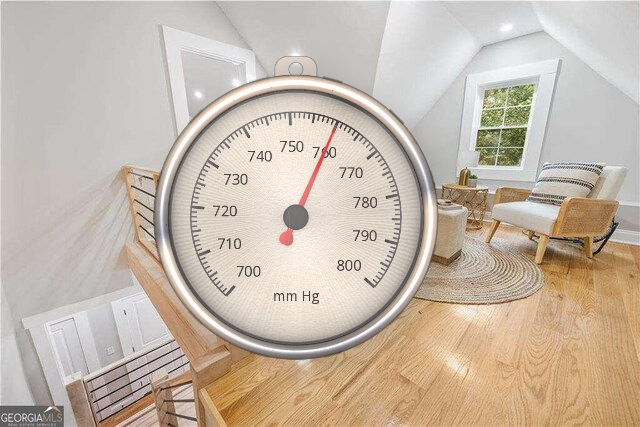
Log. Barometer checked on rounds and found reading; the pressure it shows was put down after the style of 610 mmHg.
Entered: 760 mmHg
